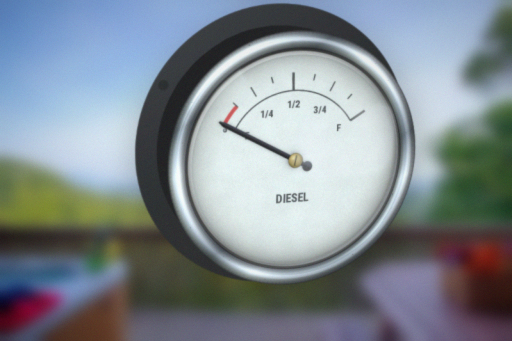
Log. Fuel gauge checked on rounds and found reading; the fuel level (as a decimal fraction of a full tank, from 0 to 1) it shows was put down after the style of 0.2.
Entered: 0
